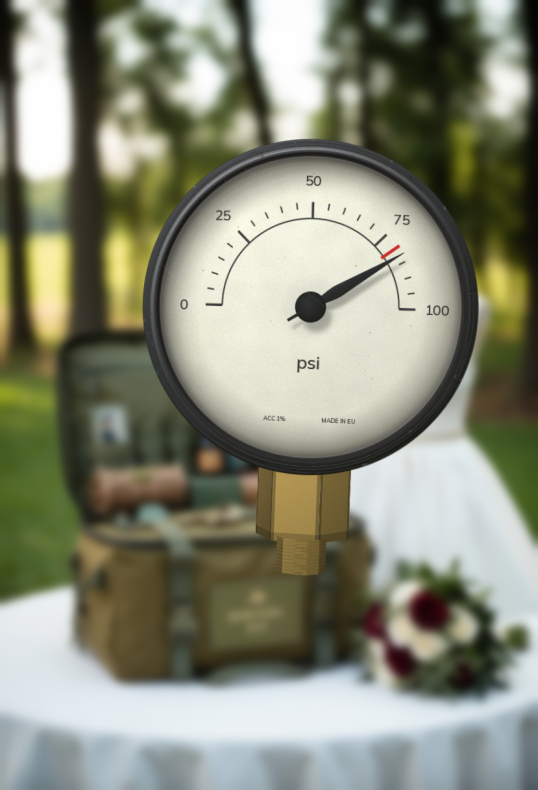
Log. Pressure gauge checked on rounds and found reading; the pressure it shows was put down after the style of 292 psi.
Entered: 82.5 psi
